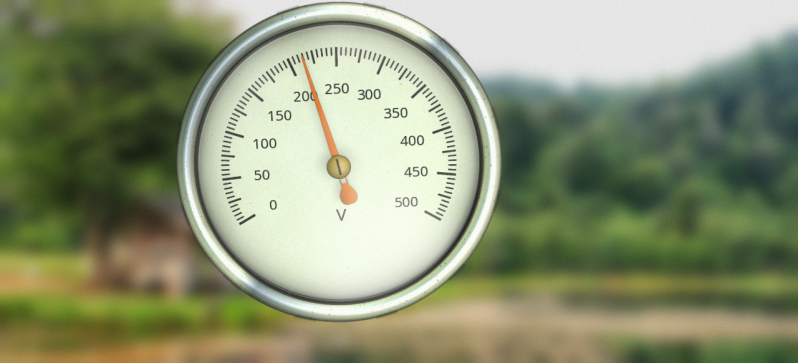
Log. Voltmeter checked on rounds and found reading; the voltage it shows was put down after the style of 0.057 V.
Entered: 215 V
